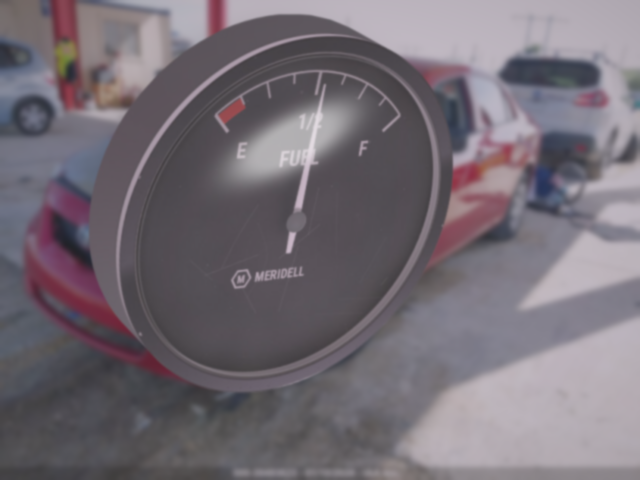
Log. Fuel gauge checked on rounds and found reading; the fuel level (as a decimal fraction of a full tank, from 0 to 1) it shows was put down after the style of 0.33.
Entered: 0.5
